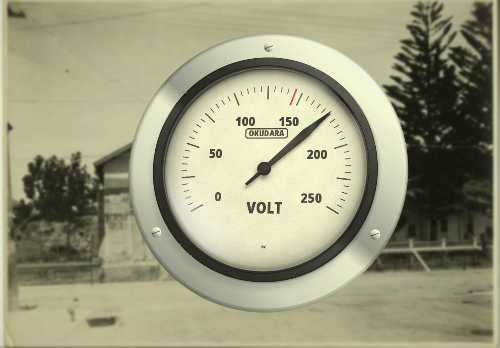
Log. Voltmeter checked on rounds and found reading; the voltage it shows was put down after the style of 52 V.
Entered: 175 V
